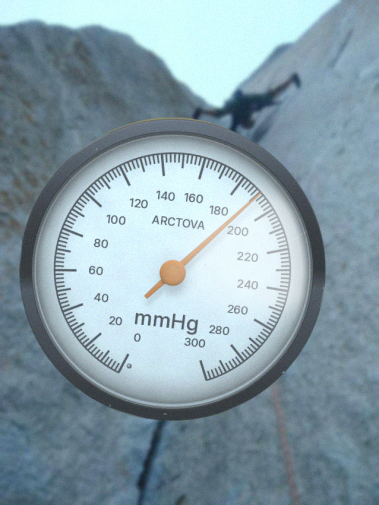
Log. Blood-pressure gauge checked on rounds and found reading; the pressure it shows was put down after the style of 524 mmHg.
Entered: 190 mmHg
